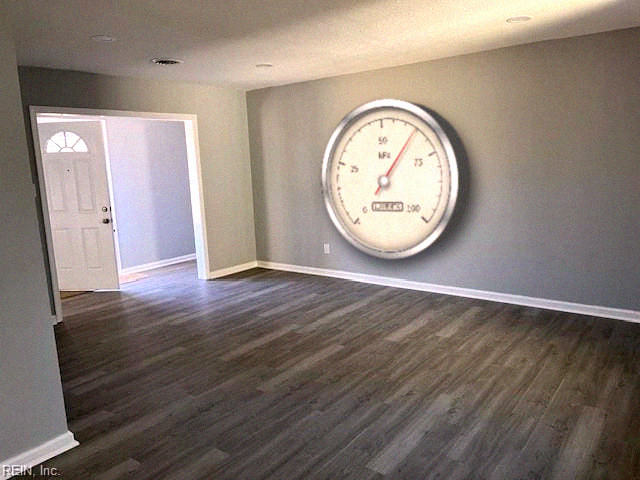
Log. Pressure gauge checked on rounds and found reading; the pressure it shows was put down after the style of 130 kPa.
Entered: 65 kPa
